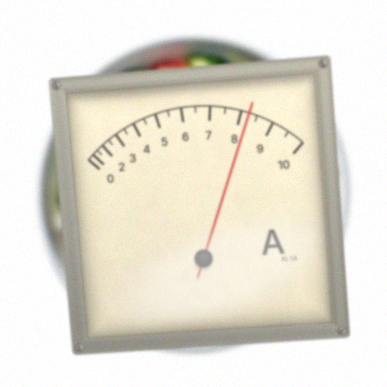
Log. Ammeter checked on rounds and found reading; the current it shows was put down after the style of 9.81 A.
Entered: 8.25 A
